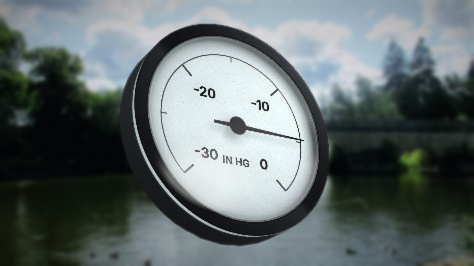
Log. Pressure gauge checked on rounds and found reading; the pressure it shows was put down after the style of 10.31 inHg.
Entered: -5 inHg
